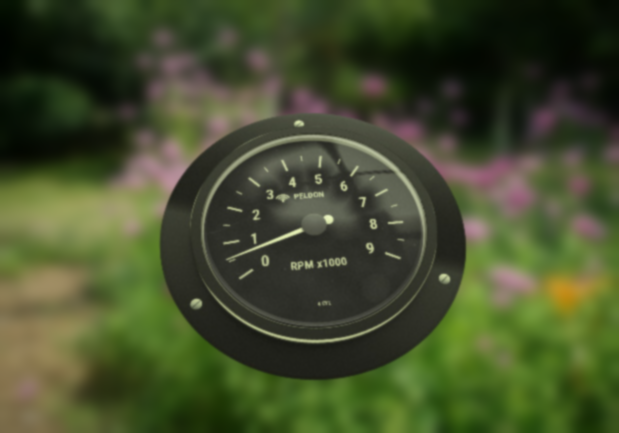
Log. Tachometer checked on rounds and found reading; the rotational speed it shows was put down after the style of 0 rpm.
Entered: 500 rpm
